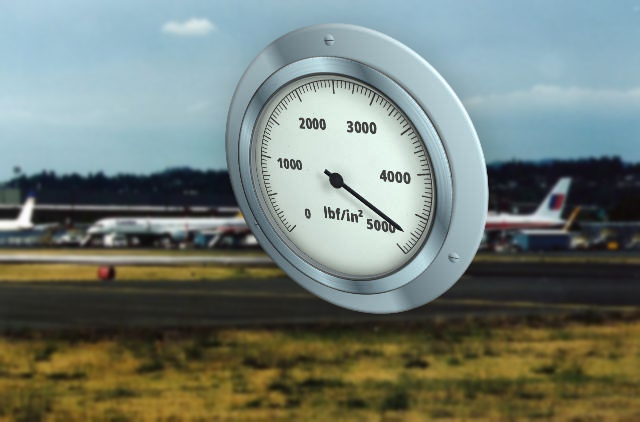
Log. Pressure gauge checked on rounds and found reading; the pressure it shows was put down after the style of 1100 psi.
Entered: 4750 psi
